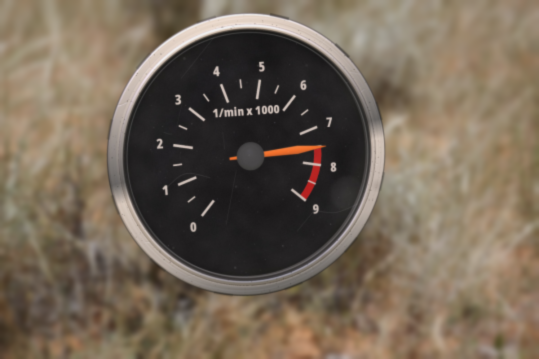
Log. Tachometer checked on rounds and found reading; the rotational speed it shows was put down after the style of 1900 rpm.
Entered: 7500 rpm
